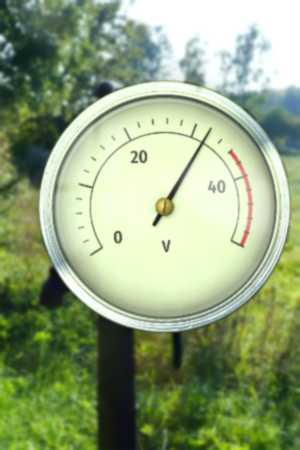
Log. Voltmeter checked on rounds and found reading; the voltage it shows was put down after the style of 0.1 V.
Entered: 32 V
